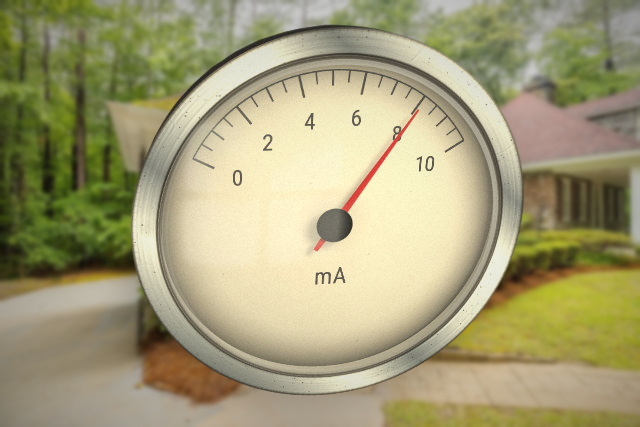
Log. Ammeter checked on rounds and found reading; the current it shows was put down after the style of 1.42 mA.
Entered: 8 mA
